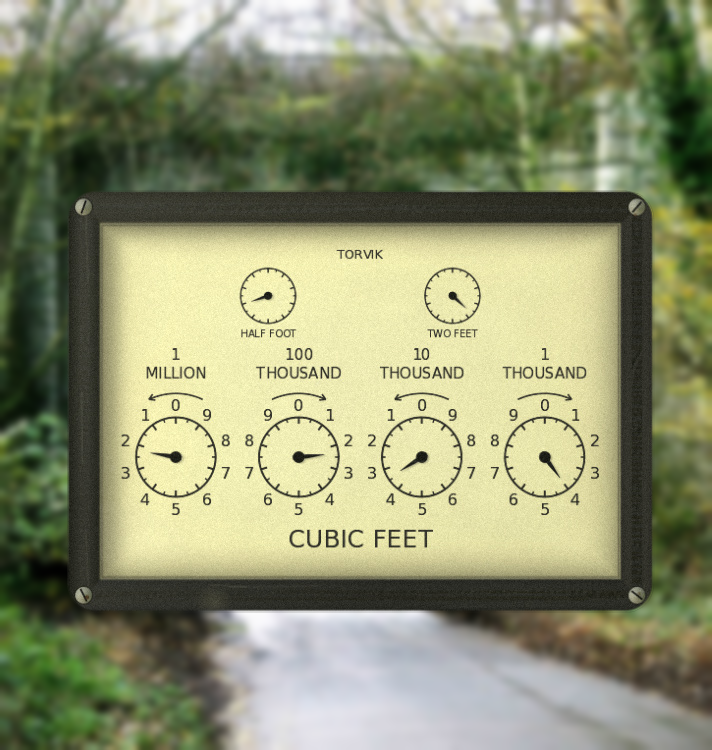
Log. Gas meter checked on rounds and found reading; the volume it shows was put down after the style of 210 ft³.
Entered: 223400 ft³
